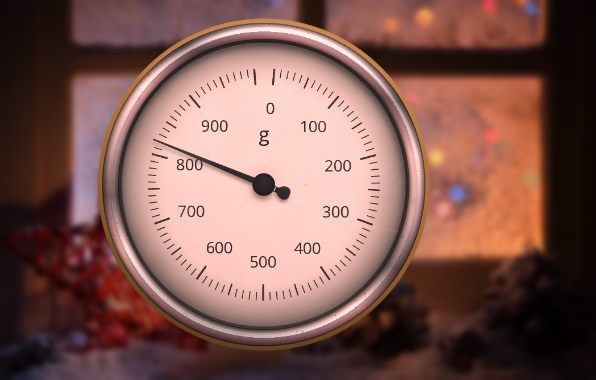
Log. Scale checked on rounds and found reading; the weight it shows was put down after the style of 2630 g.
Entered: 820 g
